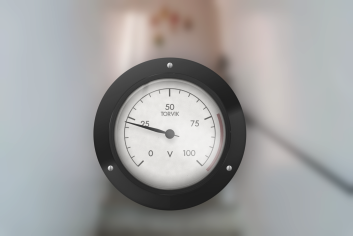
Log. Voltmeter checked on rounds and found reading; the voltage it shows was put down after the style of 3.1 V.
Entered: 22.5 V
